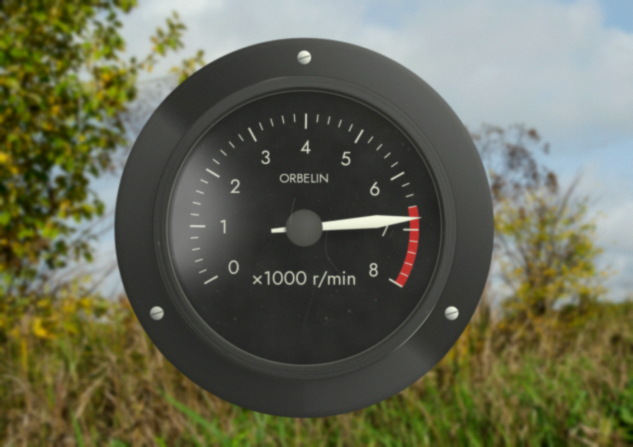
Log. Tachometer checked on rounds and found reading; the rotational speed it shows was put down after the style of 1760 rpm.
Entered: 6800 rpm
